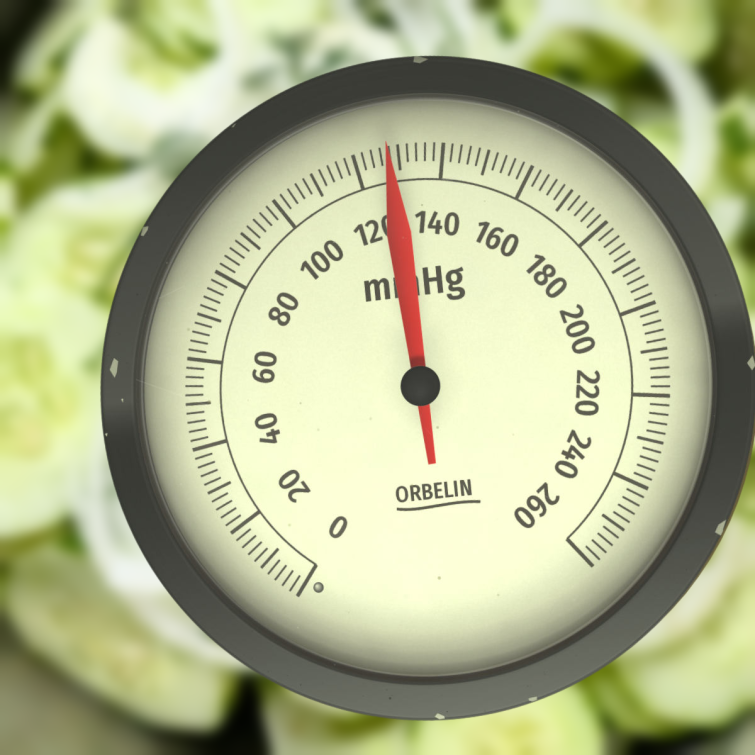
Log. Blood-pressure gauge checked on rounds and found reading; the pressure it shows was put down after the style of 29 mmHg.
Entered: 128 mmHg
